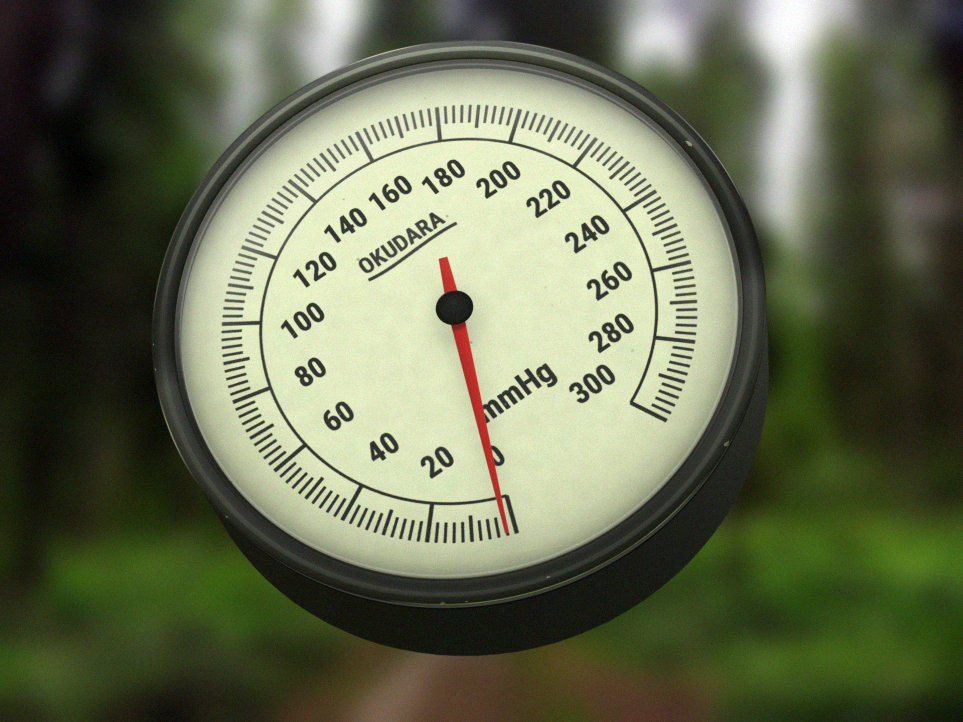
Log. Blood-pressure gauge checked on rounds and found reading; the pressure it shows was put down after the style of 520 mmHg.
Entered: 2 mmHg
